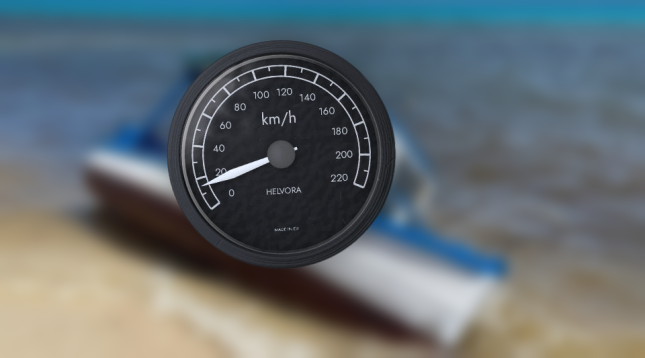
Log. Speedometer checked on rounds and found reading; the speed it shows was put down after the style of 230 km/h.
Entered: 15 km/h
